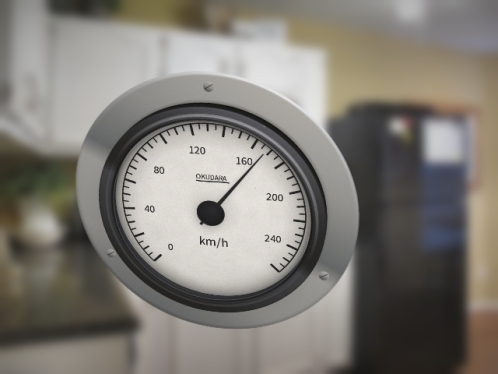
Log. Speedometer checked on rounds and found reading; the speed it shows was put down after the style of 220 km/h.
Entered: 167.5 km/h
